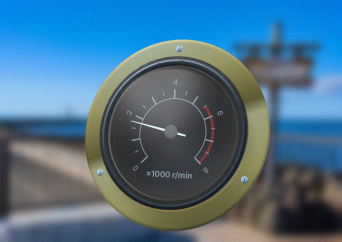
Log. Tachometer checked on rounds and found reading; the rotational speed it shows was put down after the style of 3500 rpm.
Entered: 1750 rpm
